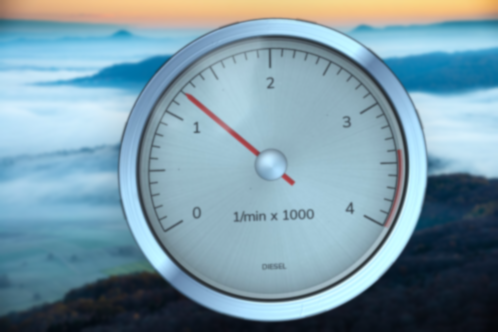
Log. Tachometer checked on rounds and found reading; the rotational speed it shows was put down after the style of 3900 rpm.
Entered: 1200 rpm
